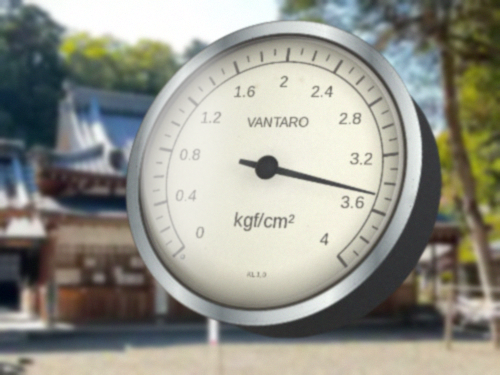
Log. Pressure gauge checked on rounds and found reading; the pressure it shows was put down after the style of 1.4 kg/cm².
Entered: 3.5 kg/cm²
